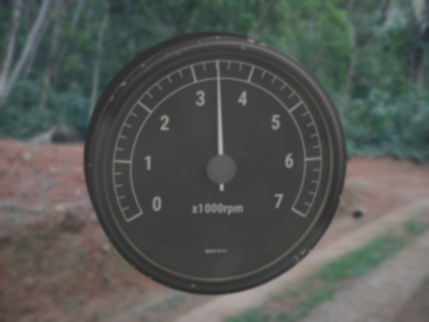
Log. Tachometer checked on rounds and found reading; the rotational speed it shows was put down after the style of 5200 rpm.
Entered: 3400 rpm
